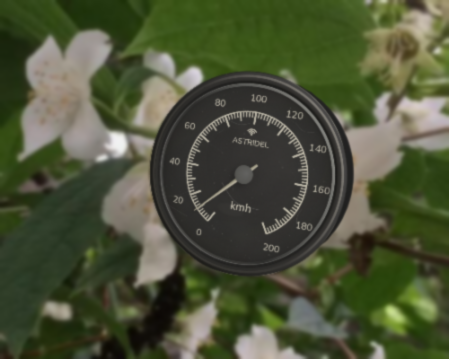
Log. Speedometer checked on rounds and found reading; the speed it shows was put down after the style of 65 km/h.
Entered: 10 km/h
